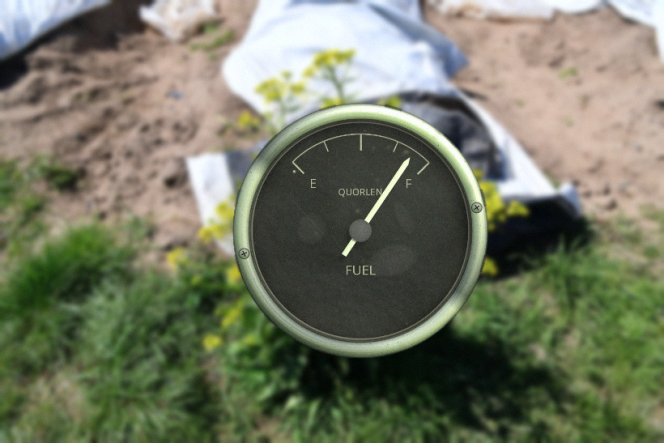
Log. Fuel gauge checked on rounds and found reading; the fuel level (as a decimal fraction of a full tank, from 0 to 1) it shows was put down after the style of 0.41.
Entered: 0.875
